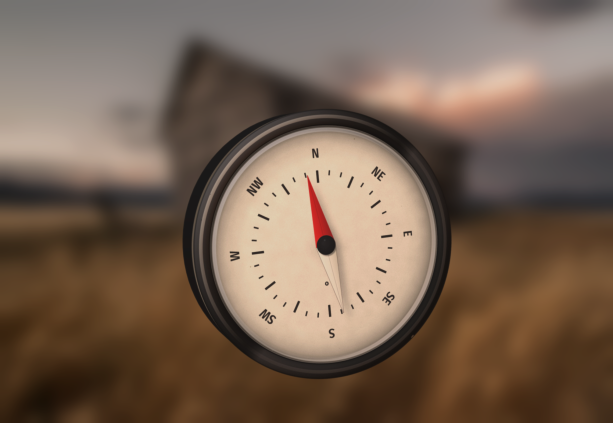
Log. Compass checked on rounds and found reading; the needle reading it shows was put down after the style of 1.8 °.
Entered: 350 °
